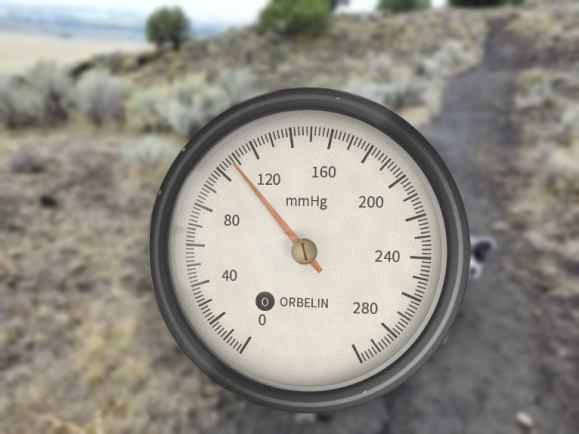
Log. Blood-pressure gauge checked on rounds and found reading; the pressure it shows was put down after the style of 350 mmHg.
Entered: 108 mmHg
